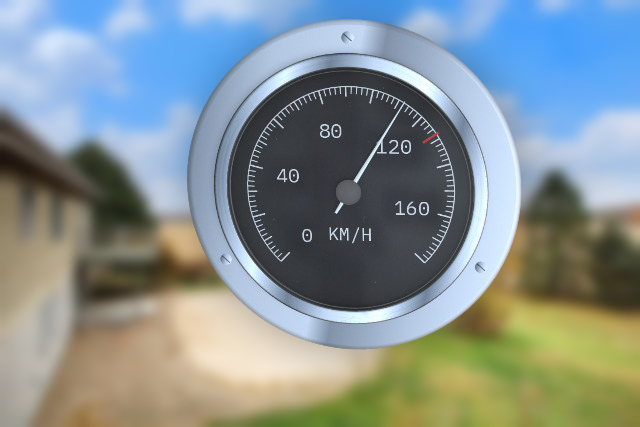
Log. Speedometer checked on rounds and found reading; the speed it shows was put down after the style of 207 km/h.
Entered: 112 km/h
